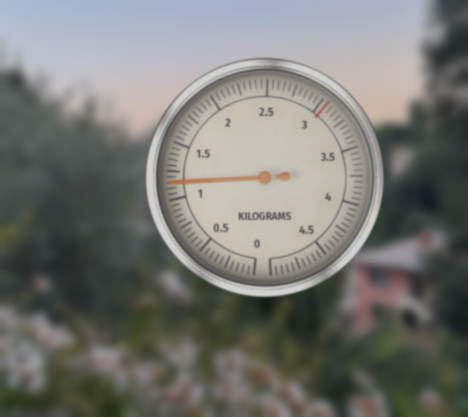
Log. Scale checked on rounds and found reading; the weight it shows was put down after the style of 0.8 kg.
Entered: 1.15 kg
